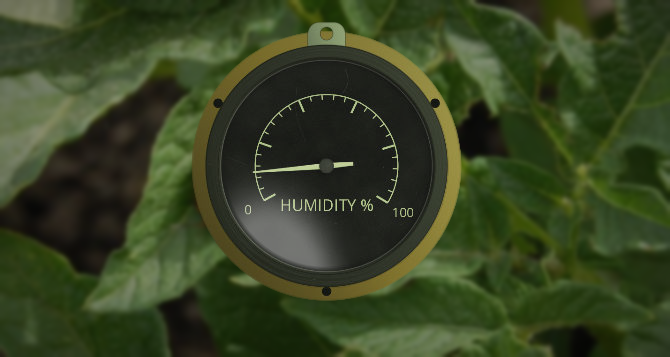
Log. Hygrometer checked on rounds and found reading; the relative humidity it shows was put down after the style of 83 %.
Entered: 10 %
